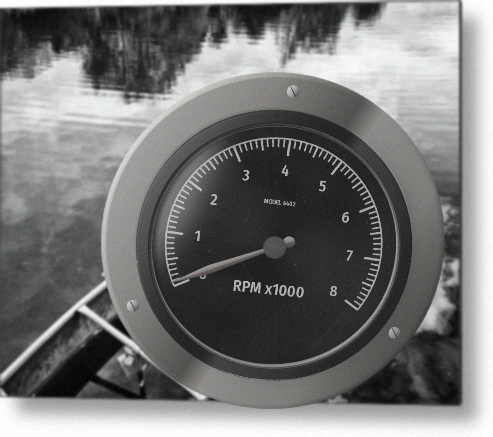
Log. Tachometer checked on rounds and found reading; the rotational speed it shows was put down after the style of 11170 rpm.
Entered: 100 rpm
